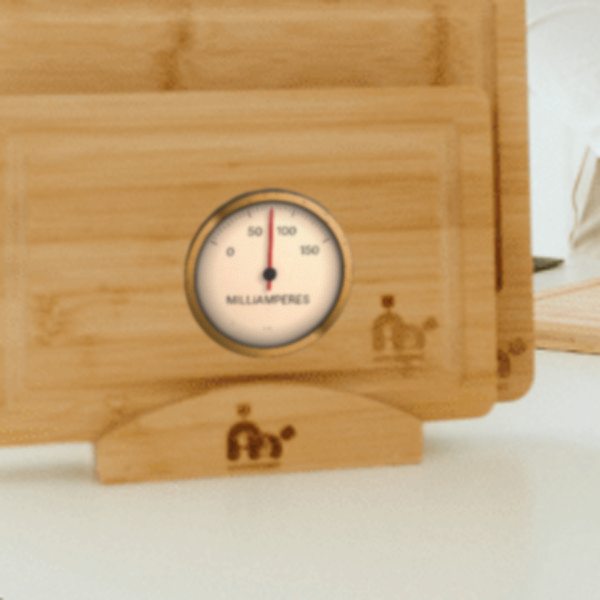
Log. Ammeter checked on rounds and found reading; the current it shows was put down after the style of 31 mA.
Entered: 75 mA
